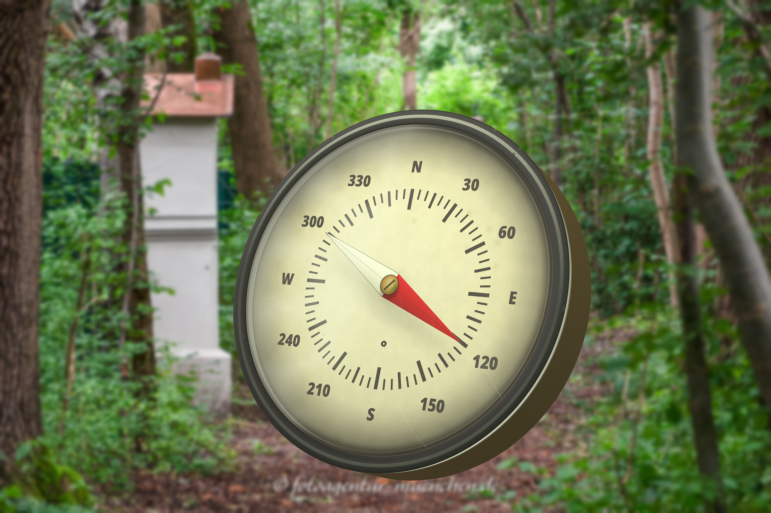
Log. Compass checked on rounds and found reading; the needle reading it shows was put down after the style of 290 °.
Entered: 120 °
